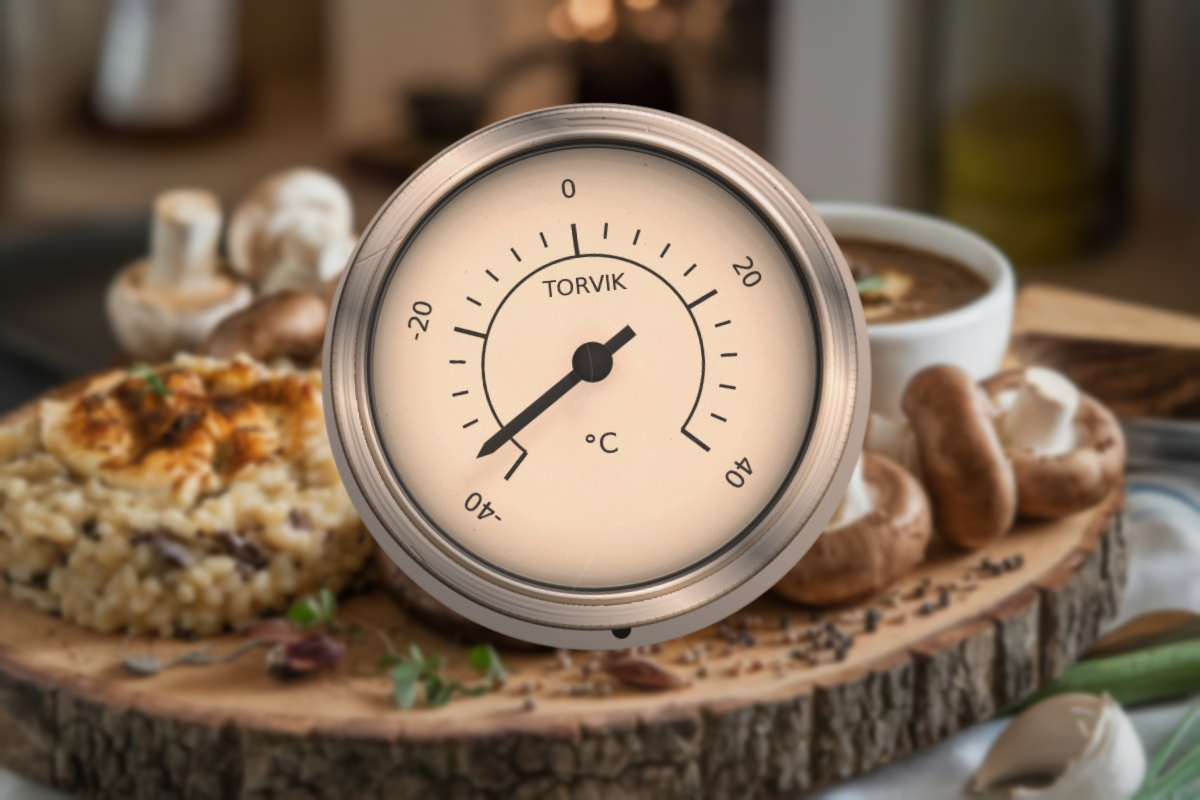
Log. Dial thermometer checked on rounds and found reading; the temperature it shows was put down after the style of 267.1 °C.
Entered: -36 °C
